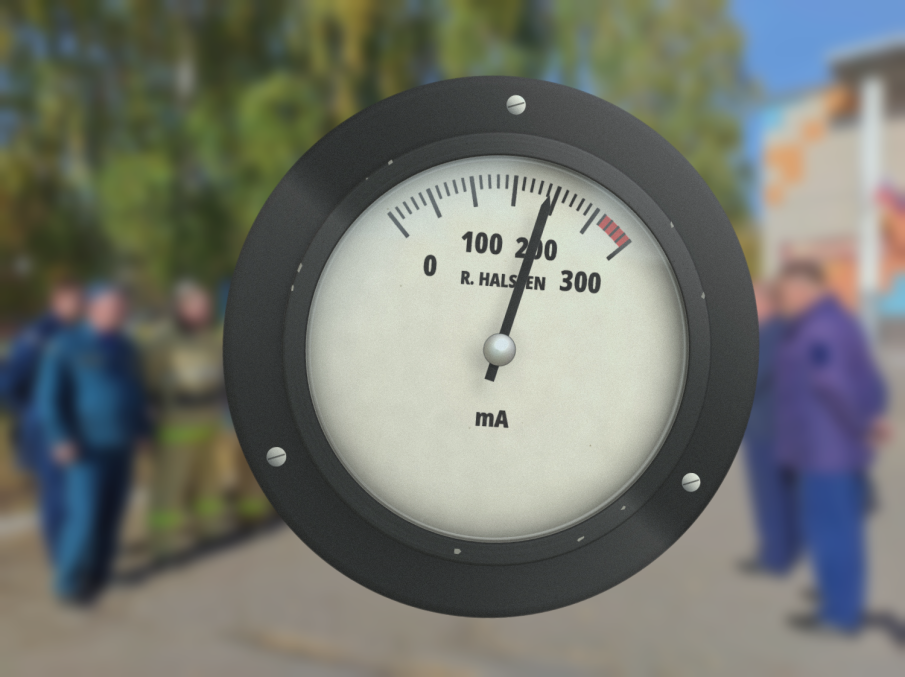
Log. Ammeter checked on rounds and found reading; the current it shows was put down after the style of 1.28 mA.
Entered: 190 mA
